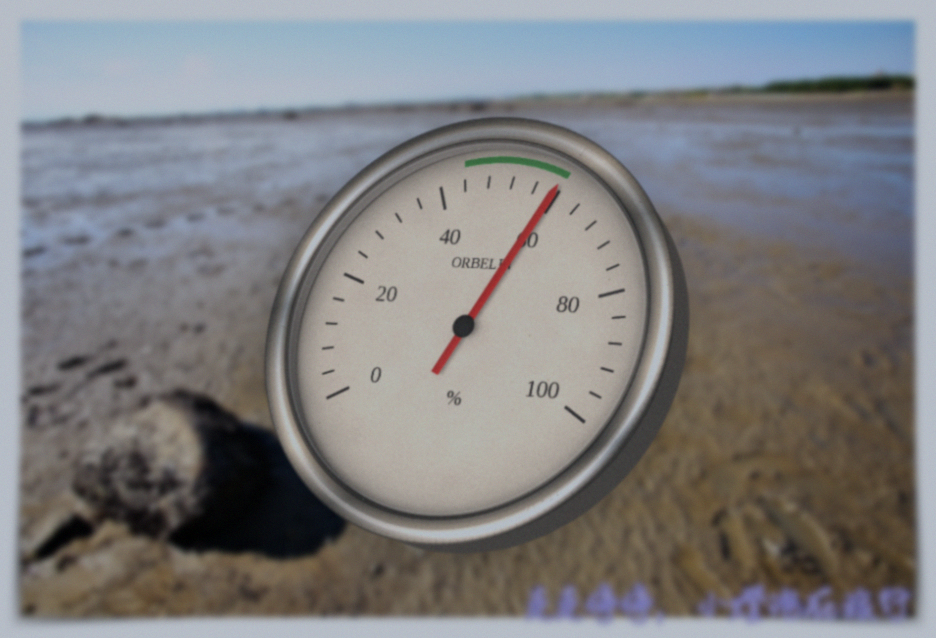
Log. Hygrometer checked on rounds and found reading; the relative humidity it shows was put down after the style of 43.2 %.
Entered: 60 %
